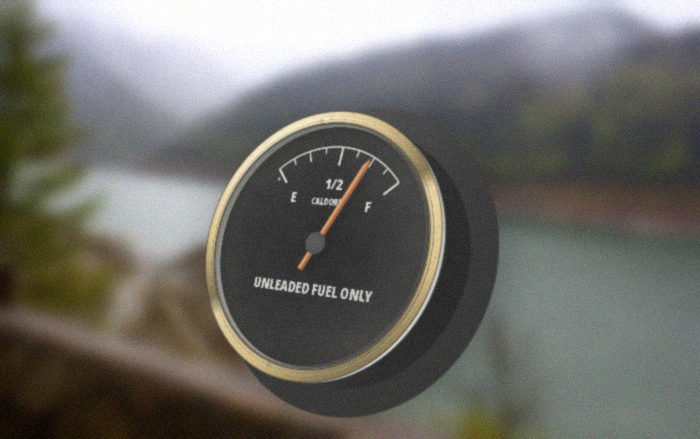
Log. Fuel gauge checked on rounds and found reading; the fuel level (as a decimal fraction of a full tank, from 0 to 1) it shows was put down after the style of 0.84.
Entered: 0.75
